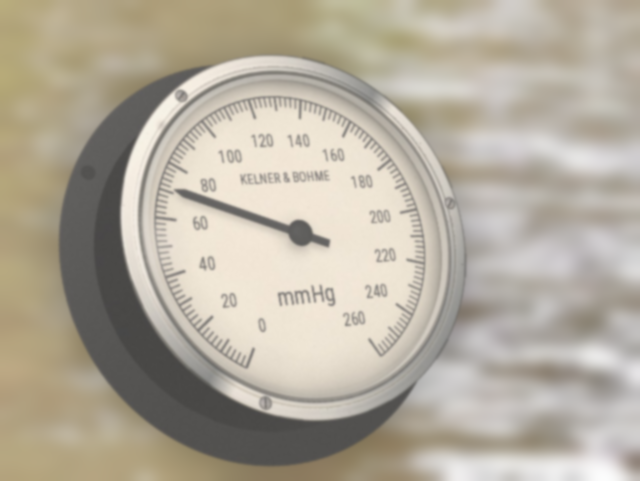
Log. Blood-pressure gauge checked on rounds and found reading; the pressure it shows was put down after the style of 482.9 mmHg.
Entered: 70 mmHg
